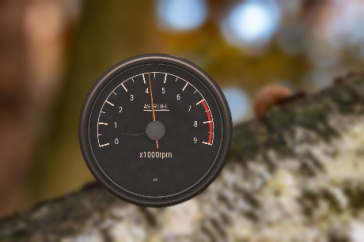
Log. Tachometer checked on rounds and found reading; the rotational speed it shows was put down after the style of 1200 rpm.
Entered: 4250 rpm
